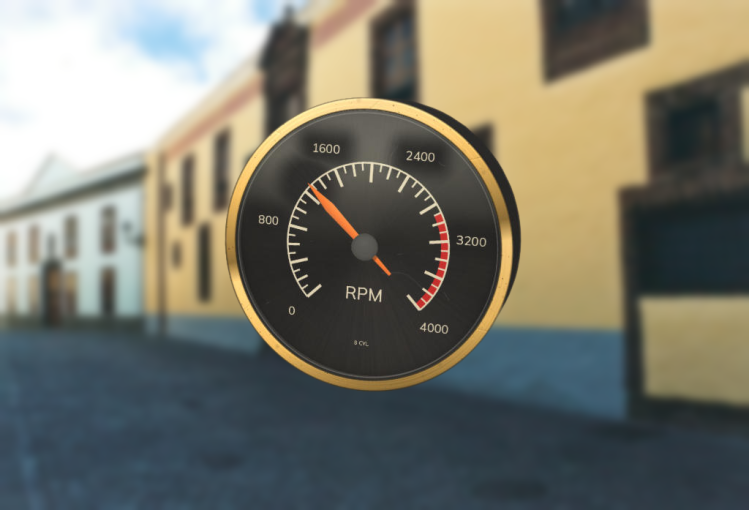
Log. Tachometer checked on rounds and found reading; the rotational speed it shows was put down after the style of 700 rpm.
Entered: 1300 rpm
